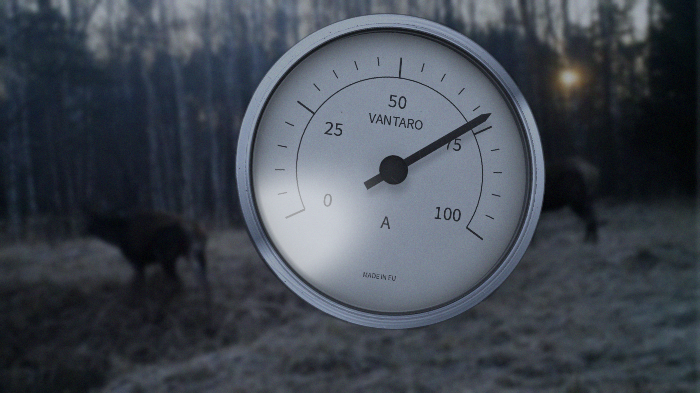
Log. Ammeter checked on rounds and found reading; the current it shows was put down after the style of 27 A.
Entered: 72.5 A
